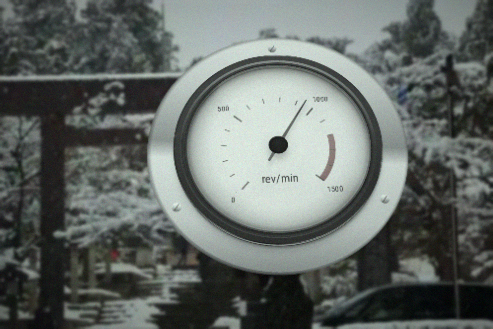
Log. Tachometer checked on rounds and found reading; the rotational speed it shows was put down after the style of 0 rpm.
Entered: 950 rpm
